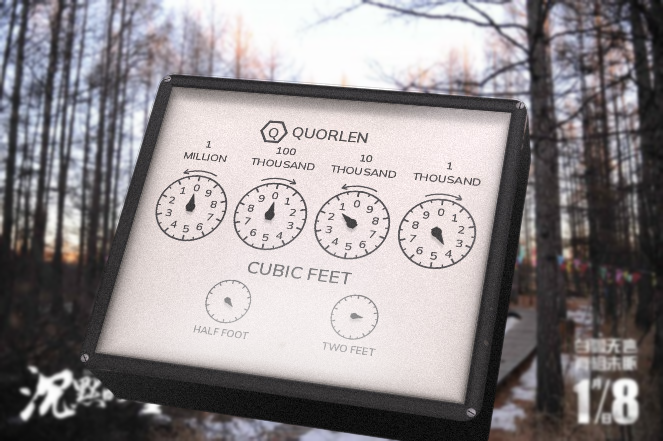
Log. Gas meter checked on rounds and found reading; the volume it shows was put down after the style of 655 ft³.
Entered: 1400 ft³
